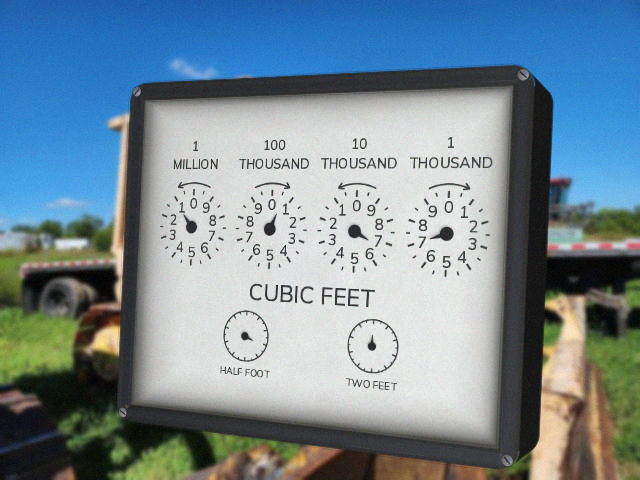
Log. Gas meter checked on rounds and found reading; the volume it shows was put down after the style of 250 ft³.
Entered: 106700 ft³
